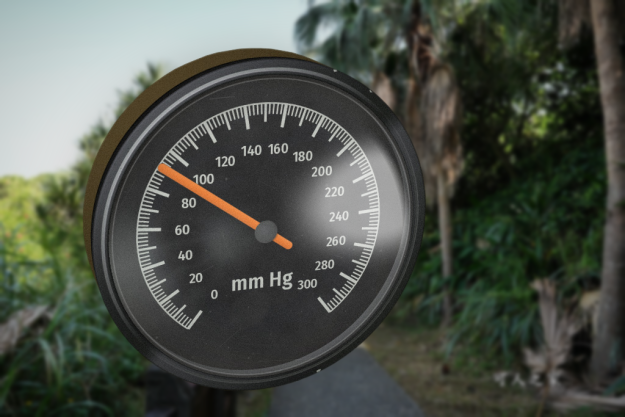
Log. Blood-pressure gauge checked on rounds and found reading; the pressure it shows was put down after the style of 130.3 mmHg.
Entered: 92 mmHg
